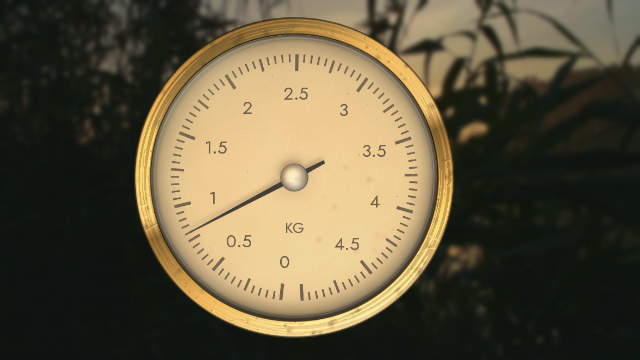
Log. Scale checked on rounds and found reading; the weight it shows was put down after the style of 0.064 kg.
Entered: 0.8 kg
